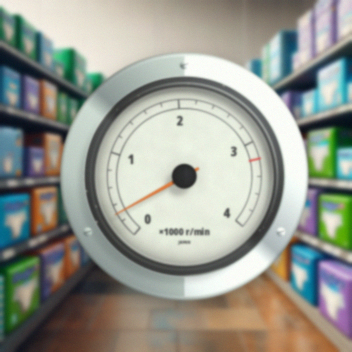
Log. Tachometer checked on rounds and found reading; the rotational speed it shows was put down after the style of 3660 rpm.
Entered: 300 rpm
